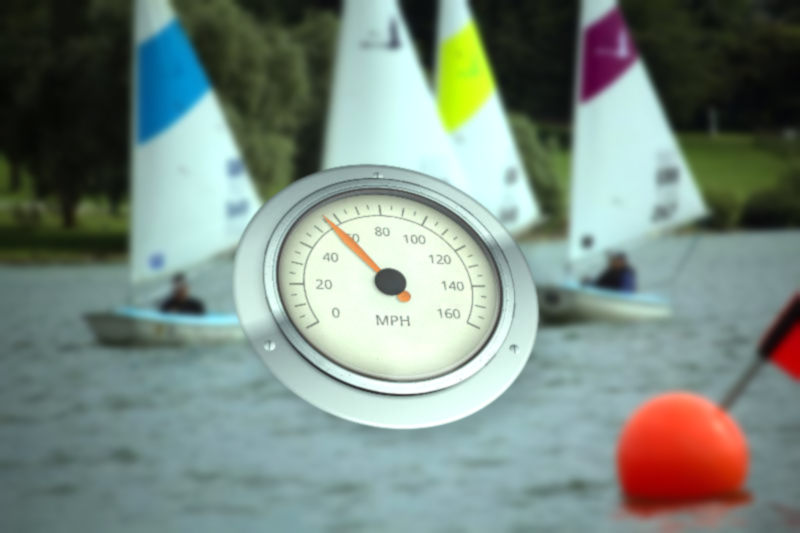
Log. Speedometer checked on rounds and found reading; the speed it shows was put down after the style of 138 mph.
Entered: 55 mph
